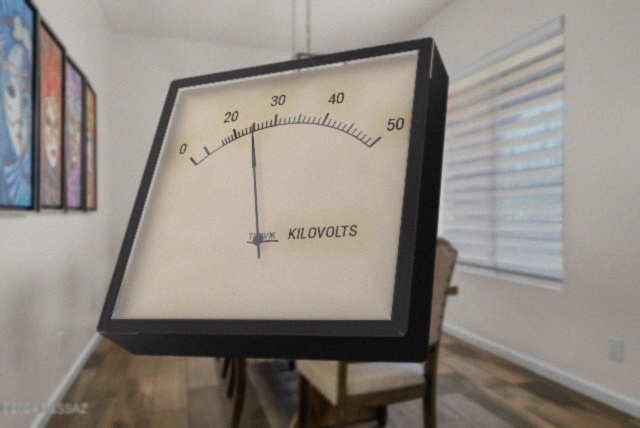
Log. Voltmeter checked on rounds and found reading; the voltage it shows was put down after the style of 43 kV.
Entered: 25 kV
